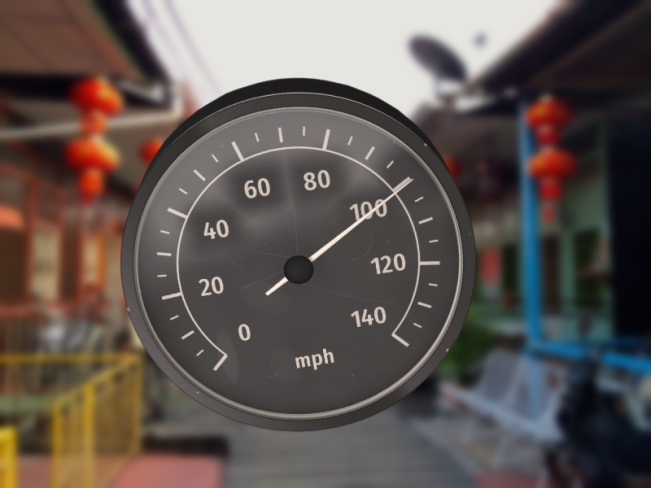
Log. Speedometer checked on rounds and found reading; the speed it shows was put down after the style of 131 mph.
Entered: 100 mph
